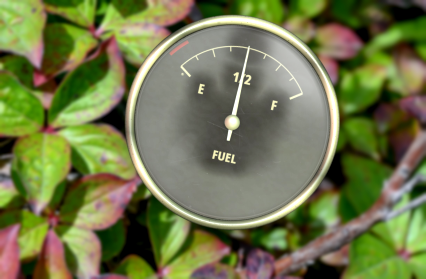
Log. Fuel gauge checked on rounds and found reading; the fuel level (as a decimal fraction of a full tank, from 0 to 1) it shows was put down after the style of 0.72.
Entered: 0.5
